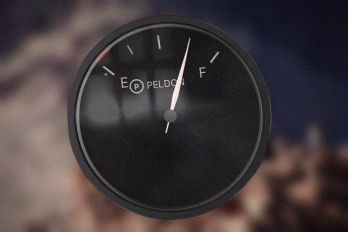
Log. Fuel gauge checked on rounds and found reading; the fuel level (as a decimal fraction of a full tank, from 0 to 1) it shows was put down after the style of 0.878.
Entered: 0.75
